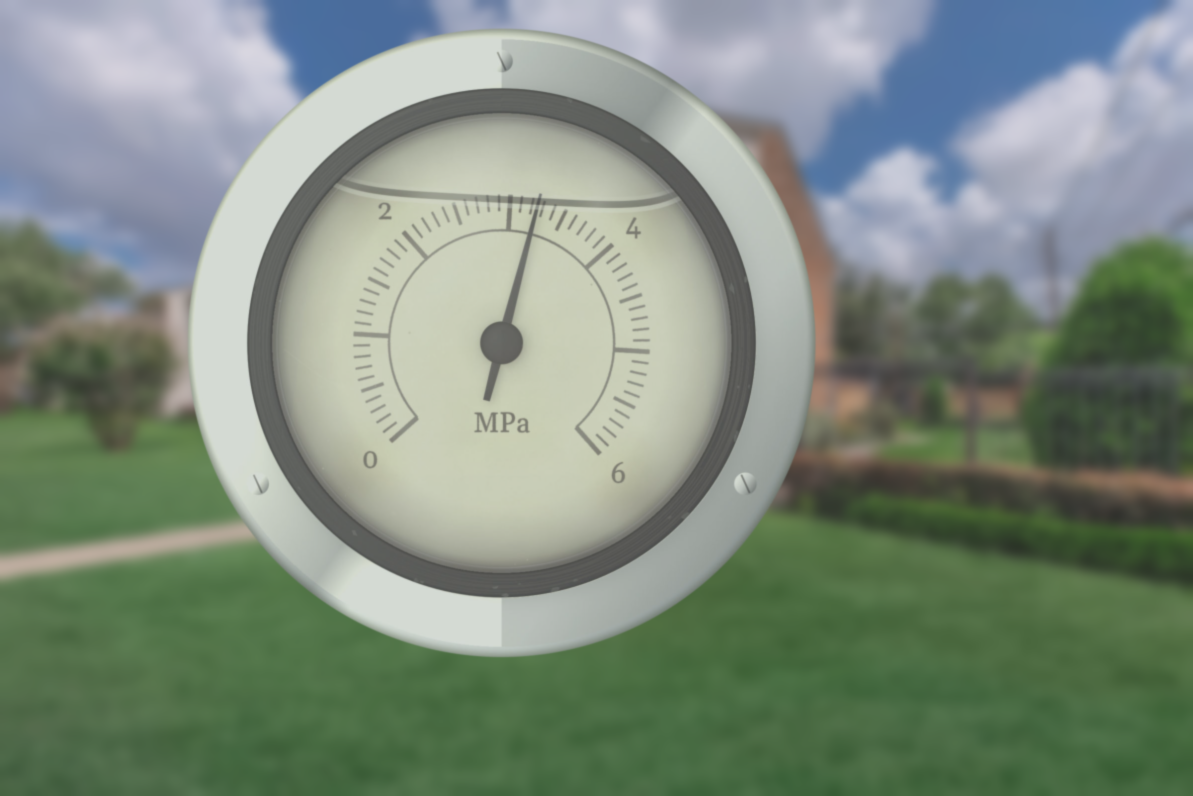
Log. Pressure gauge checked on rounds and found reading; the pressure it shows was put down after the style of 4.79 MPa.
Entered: 3.25 MPa
